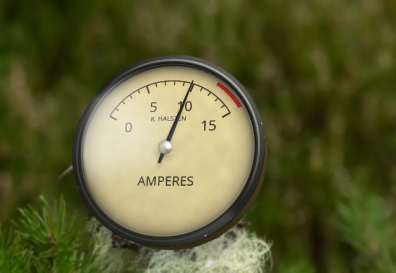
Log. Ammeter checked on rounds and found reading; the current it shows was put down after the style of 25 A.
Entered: 10 A
